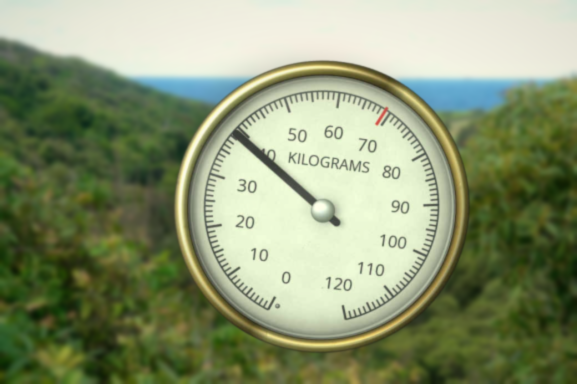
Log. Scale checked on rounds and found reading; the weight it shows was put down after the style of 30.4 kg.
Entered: 39 kg
